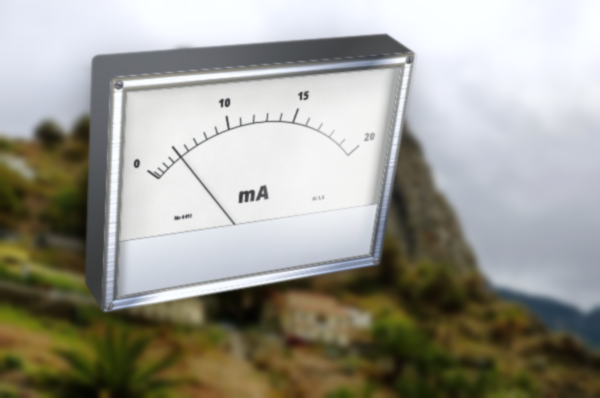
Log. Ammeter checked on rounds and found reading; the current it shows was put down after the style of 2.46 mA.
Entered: 5 mA
